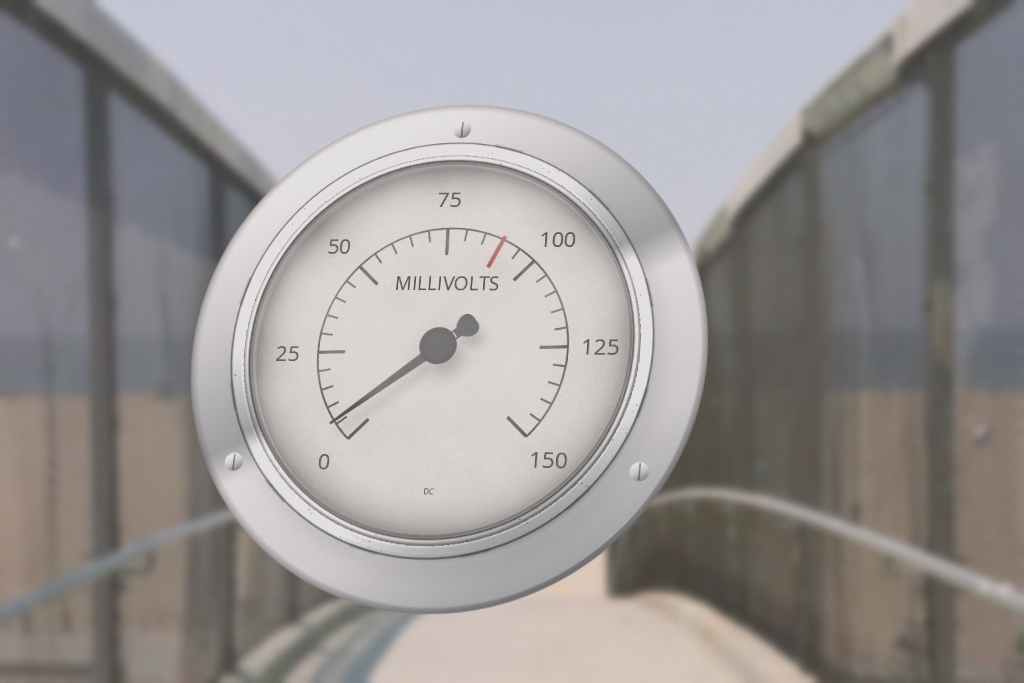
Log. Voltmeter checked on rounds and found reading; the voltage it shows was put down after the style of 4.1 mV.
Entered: 5 mV
